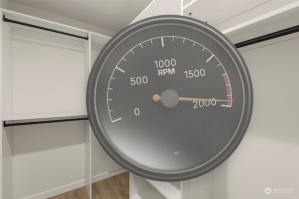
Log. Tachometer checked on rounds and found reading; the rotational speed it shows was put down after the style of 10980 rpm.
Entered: 1950 rpm
